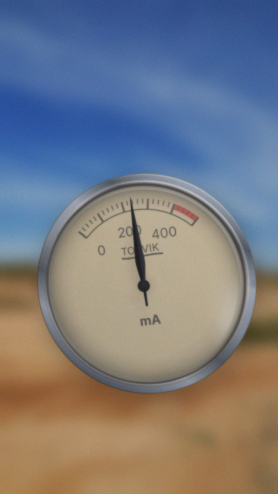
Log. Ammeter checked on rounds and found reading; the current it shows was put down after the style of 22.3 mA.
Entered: 240 mA
